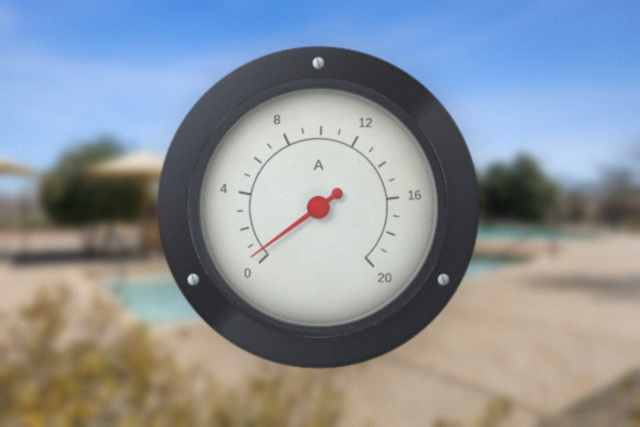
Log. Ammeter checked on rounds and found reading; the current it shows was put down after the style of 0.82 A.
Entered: 0.5 A
